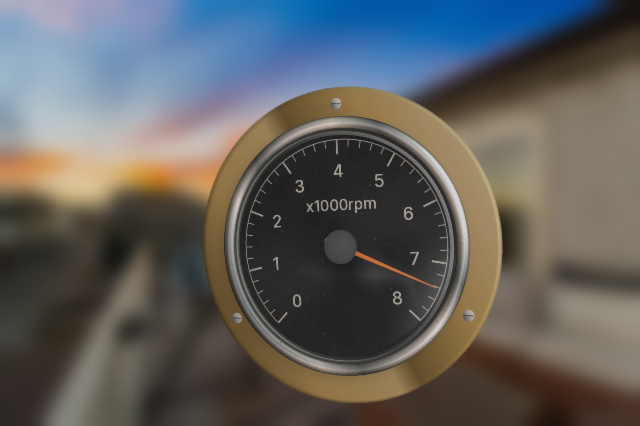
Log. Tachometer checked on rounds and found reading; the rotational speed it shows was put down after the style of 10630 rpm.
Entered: 7400 rpm
